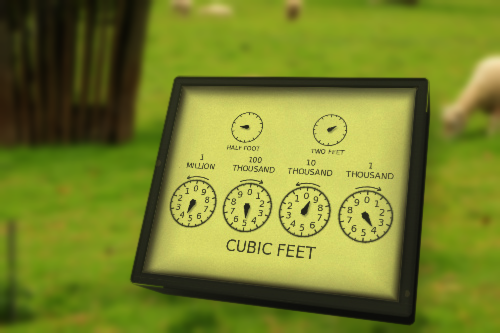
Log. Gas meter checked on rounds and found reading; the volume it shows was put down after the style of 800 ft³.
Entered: 449400 ft³
